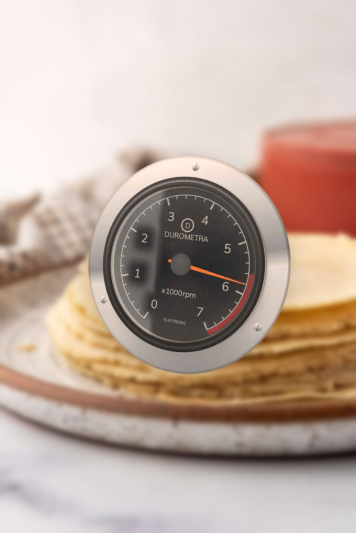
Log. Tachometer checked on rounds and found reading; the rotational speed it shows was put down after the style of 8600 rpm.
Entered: 5800 rpm
